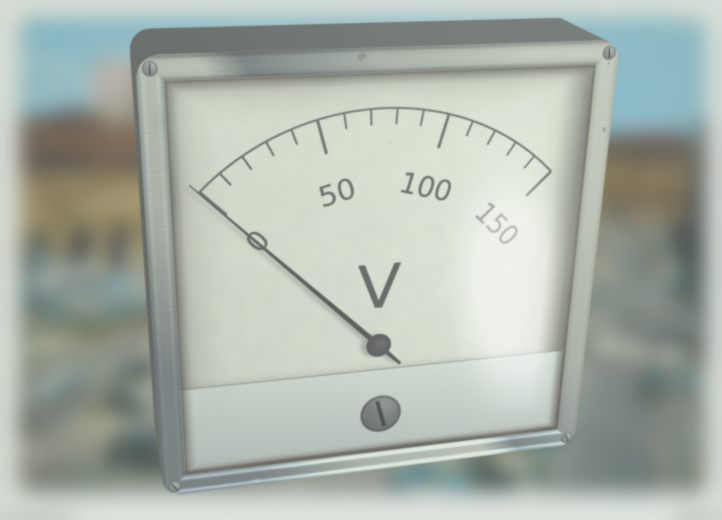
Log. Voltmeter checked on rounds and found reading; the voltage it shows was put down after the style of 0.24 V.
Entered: 0 V
